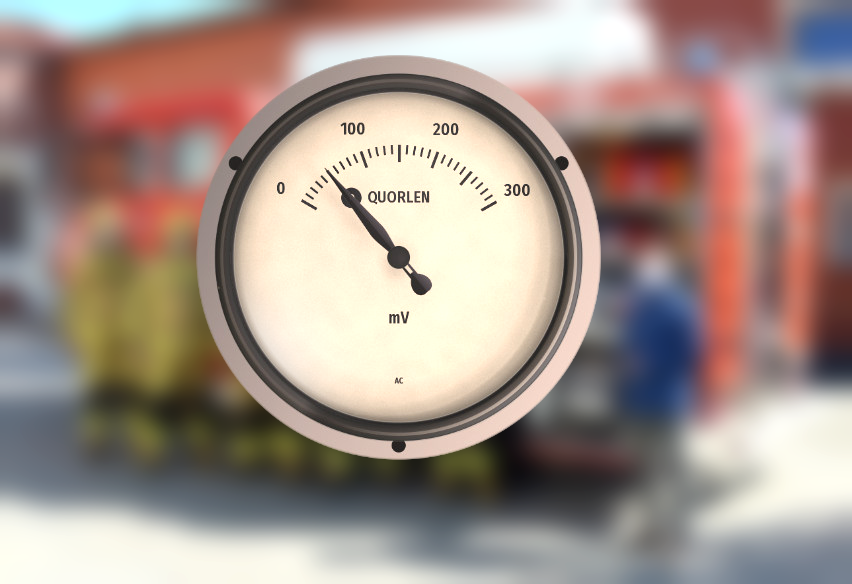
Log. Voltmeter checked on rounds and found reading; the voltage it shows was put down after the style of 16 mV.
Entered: 50 mV
